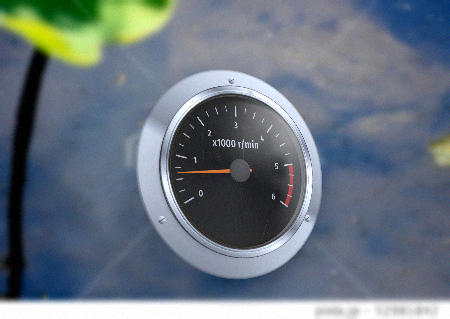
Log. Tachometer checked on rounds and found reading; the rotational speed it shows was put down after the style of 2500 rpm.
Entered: 625 rpm
